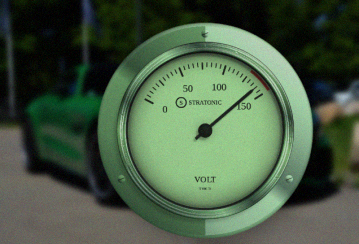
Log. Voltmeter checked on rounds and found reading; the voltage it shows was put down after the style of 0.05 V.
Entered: 140 V
